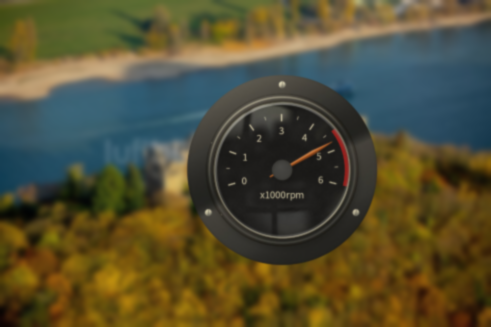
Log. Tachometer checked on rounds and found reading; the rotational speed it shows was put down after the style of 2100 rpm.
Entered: 4750 rpm
